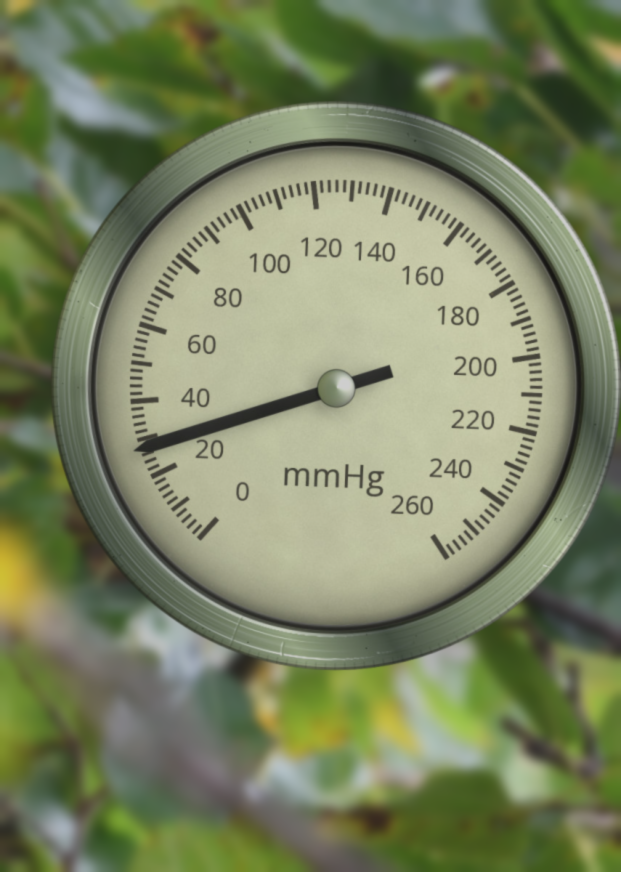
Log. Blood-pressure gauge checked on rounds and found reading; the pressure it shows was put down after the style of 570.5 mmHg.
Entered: 28 mmHg
